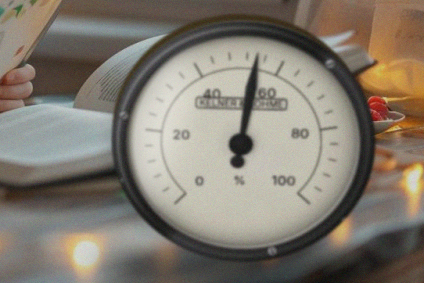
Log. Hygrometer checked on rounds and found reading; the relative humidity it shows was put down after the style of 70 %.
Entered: 54 %
